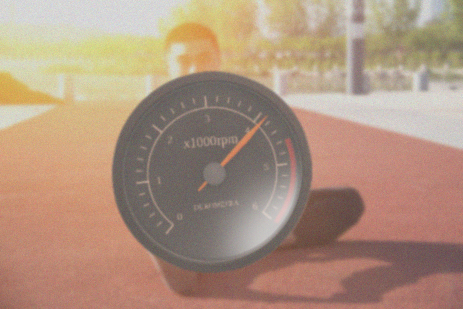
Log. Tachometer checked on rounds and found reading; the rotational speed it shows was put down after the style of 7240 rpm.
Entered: 4100 rpm
